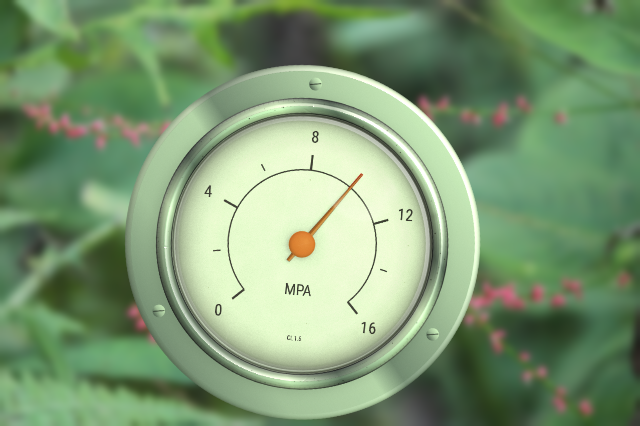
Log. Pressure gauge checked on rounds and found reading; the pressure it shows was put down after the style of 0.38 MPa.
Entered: 10 MPa
